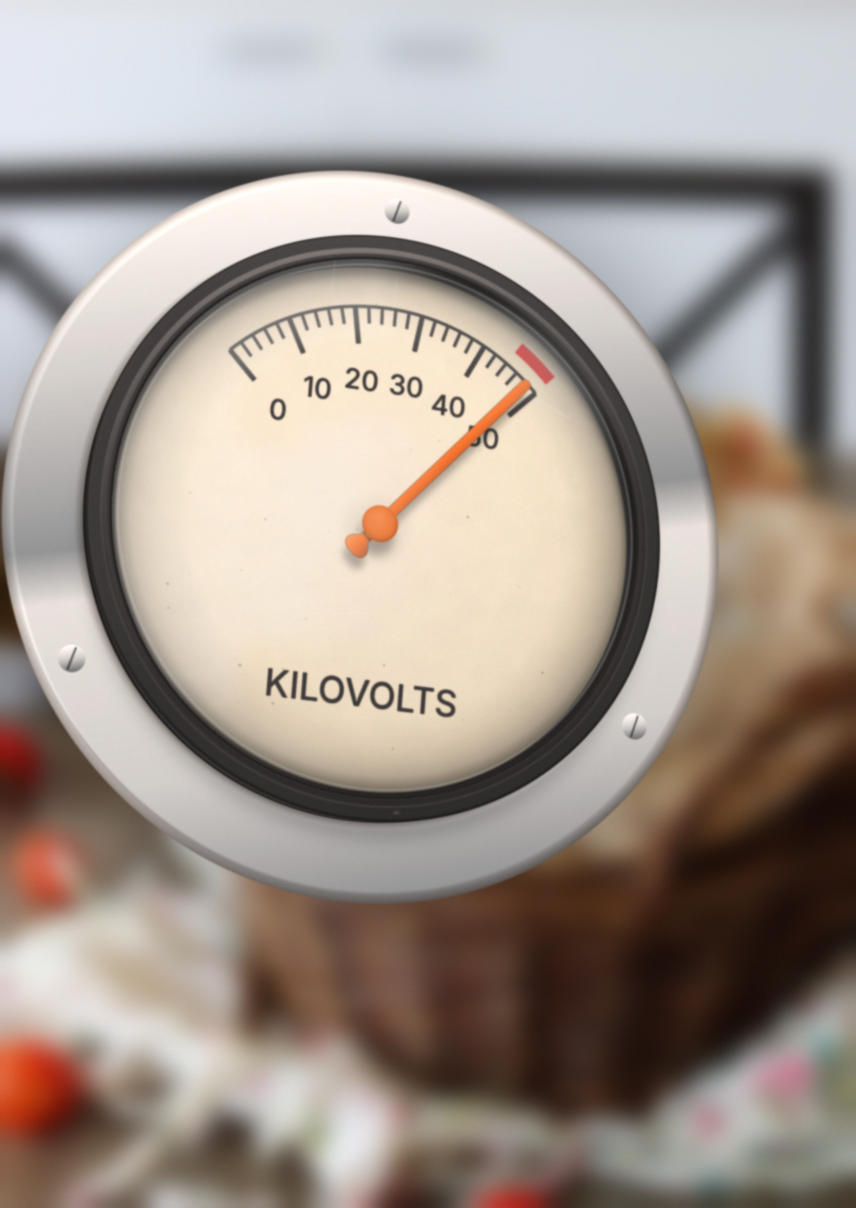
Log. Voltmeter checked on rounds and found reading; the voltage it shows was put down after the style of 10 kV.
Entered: 48 kV
